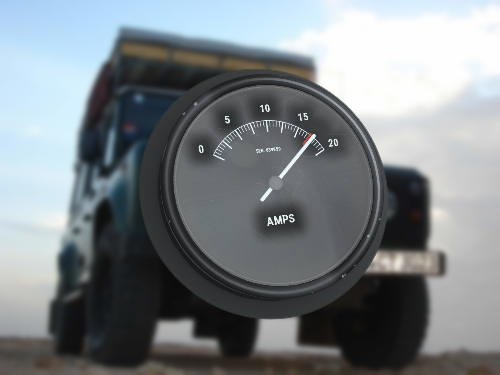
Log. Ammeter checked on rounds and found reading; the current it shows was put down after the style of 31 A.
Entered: 17.5 A
